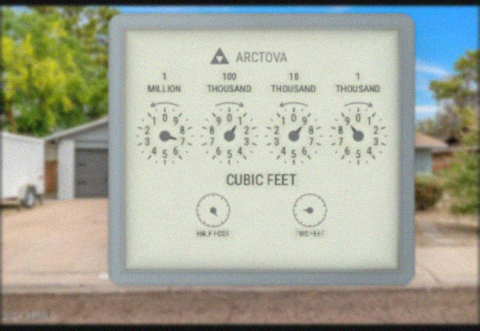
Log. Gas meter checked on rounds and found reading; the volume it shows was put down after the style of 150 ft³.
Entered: 708900 ft³
